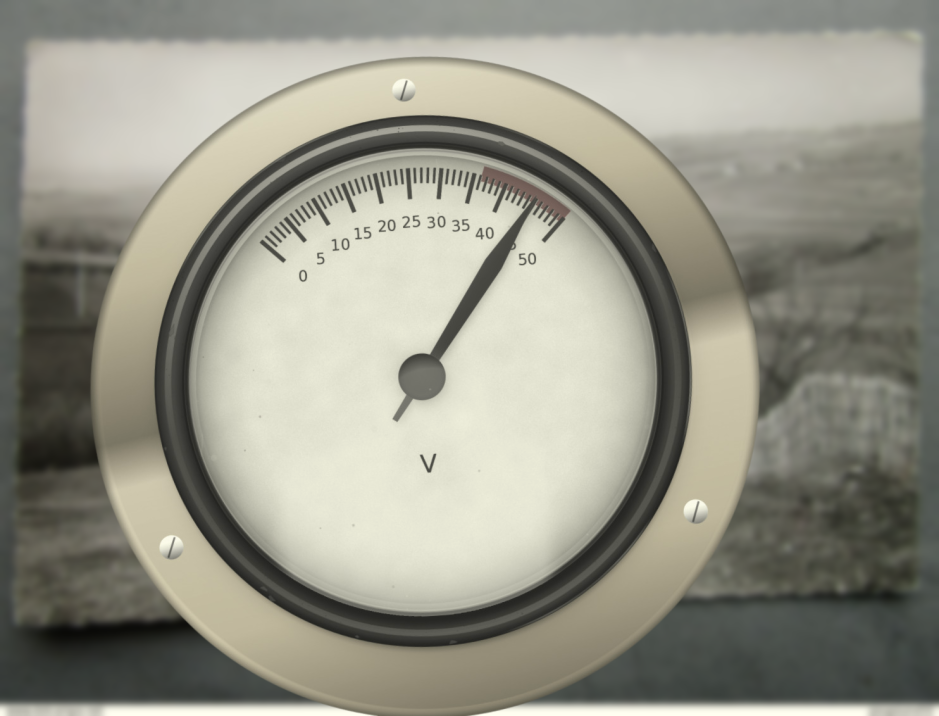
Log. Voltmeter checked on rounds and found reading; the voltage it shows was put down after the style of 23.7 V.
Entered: 45 V
